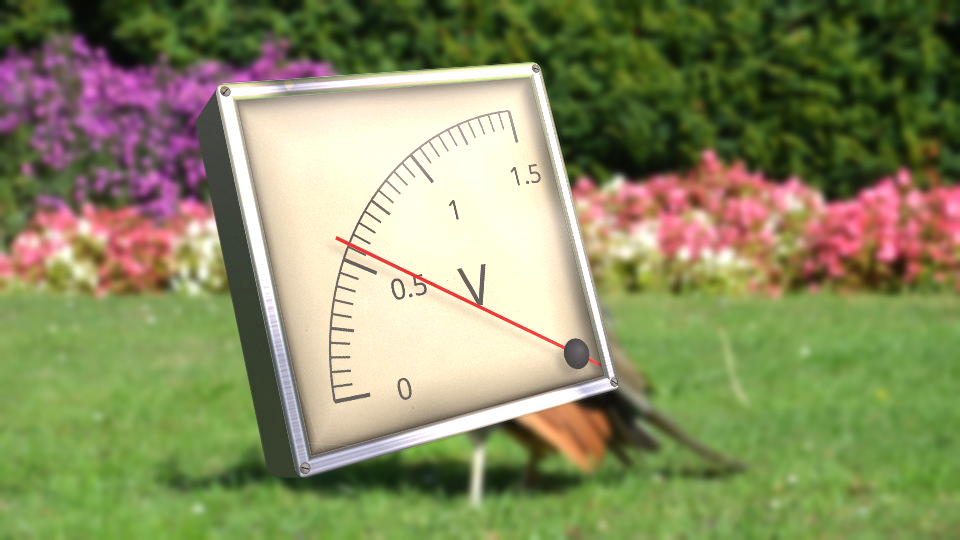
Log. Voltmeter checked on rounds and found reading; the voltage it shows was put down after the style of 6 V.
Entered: 0.55 V
